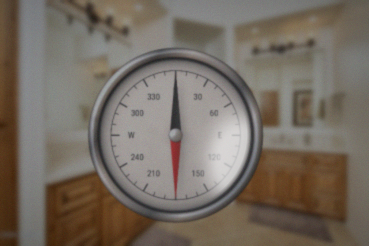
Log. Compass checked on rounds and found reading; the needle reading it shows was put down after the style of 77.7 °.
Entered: 180 °
